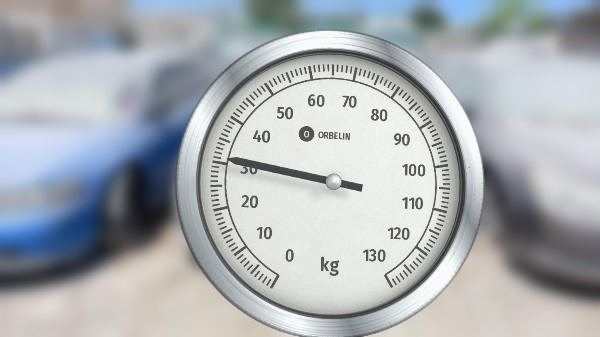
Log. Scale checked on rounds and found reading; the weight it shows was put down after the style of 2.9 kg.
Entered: 31 kg
